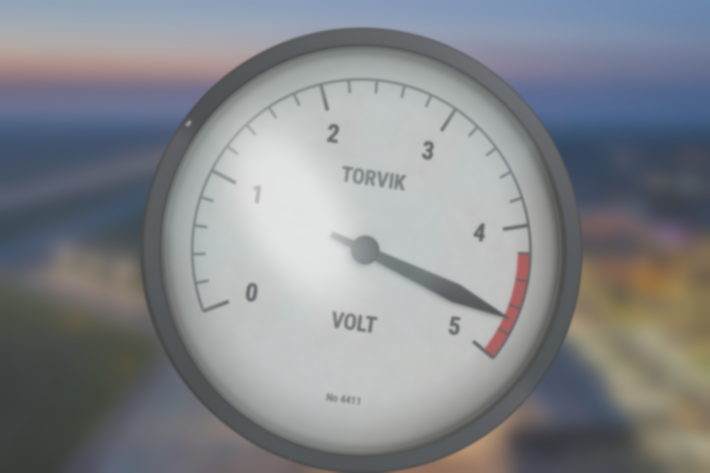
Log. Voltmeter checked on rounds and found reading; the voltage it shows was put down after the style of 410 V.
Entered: 4.7 V
